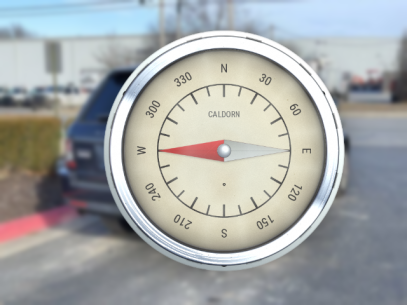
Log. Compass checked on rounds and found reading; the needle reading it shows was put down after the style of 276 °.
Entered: 270 °
